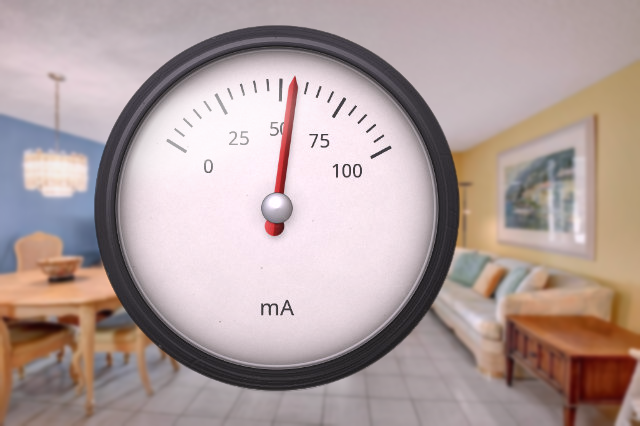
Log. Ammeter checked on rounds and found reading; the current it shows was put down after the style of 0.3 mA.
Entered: 55 mA
